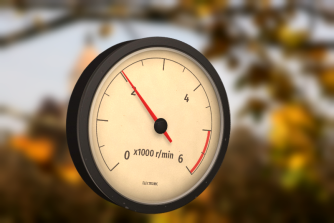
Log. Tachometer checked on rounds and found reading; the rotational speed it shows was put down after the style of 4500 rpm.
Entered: 2000 rpm
